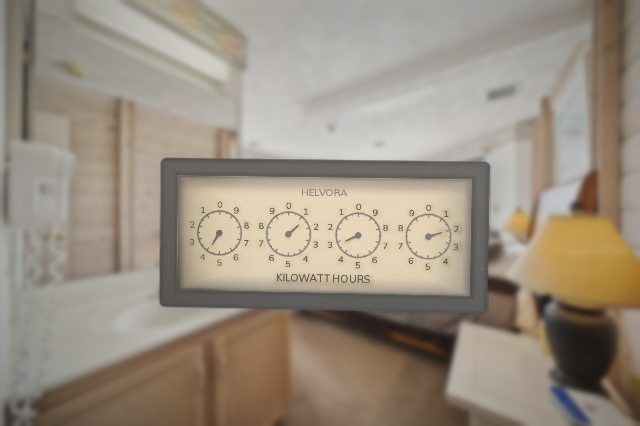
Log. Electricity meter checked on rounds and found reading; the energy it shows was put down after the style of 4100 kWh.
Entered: 4132 kWh
